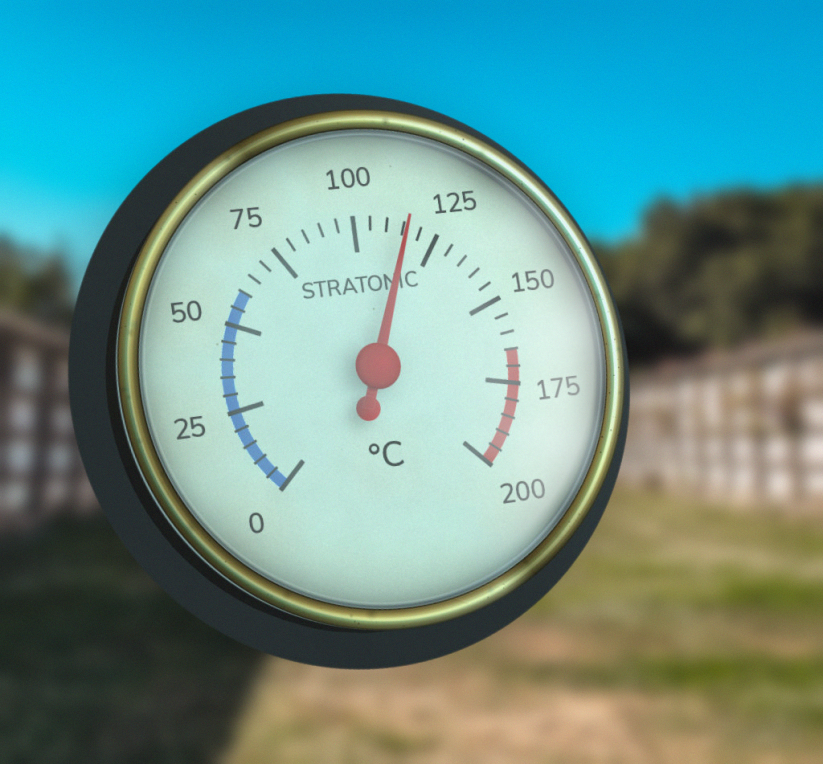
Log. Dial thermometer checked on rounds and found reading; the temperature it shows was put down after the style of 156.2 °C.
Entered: 115 °C
